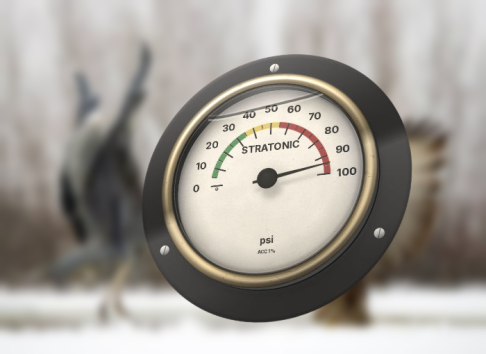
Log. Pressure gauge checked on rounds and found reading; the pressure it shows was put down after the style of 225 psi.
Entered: 95 psi
